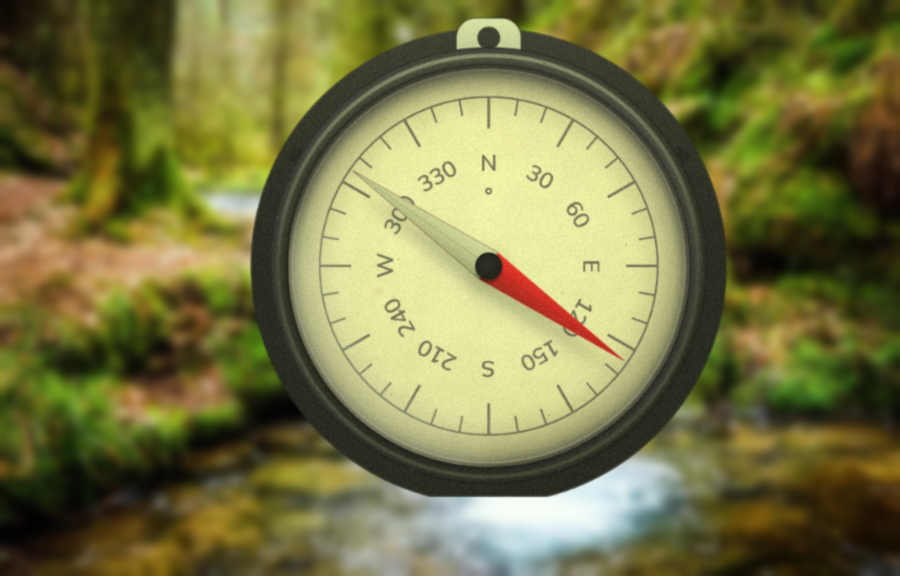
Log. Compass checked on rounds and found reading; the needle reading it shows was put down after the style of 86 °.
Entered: 125 °
